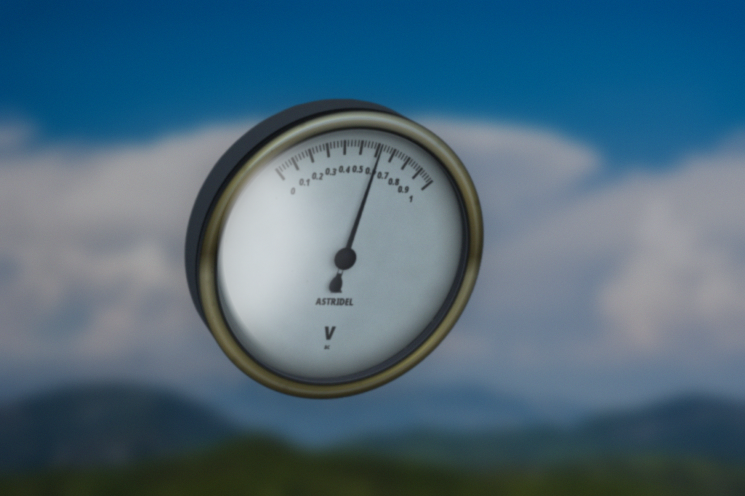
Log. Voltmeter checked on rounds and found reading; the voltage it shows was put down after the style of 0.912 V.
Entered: 0.6 V
